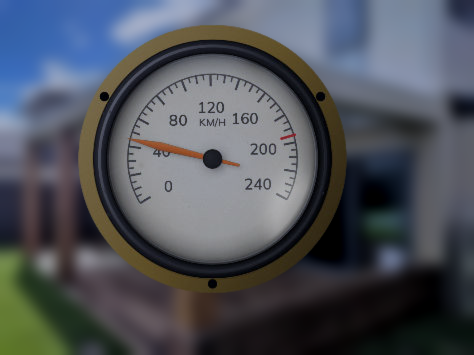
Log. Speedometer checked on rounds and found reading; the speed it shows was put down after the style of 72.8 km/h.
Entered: 45 km/h
